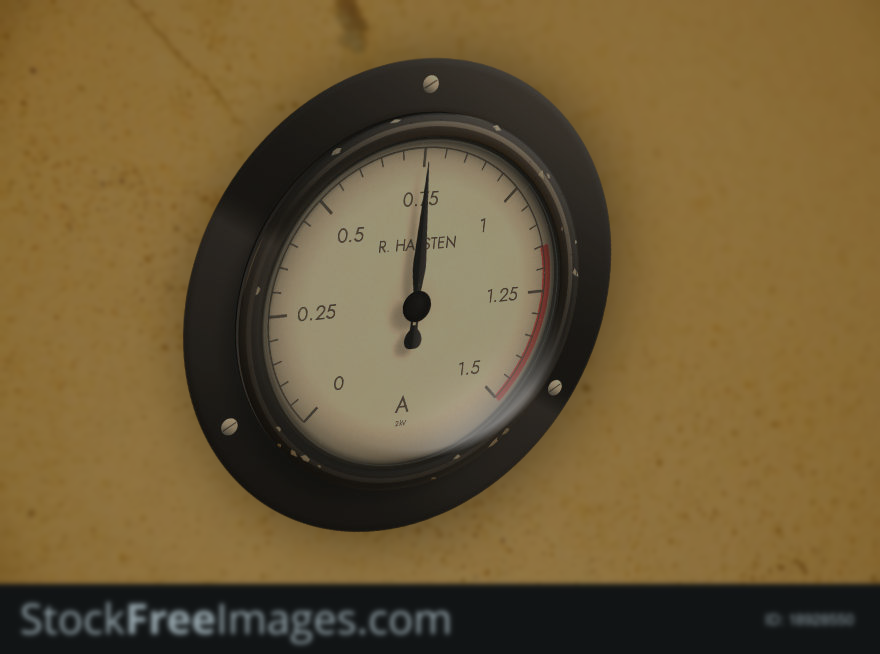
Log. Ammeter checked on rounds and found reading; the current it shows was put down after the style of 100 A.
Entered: 0.75 A
